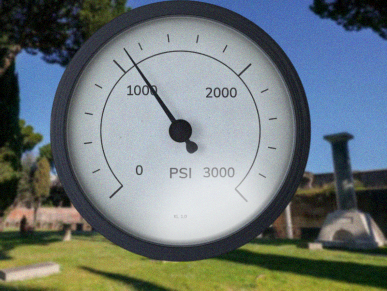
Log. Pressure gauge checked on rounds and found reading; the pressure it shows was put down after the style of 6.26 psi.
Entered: 1100 psi
